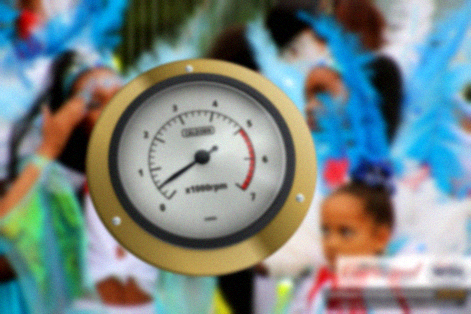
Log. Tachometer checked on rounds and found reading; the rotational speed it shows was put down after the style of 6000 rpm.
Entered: 400 rpm
